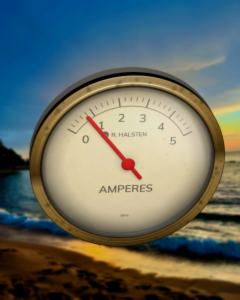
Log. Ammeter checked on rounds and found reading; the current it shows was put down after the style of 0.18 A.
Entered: 0.8 A
